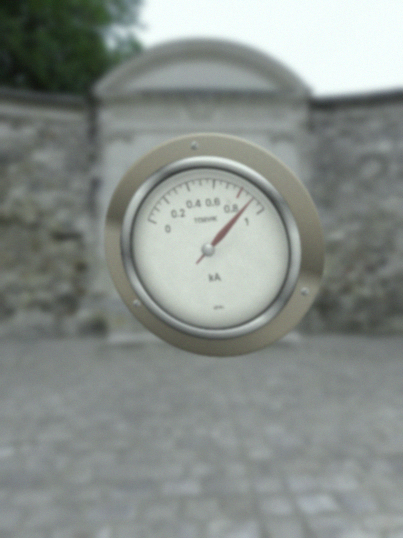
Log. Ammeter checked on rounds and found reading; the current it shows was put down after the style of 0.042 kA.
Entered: 0.9 kA
